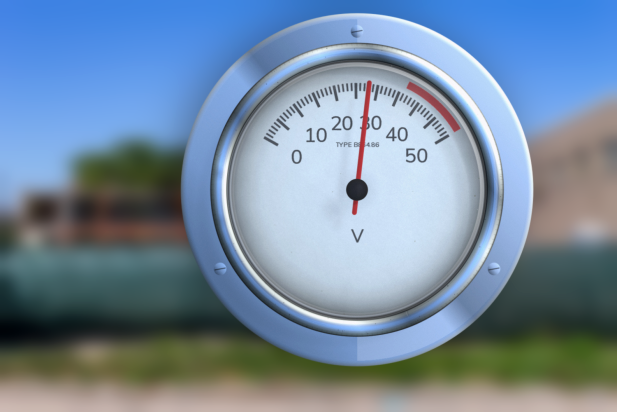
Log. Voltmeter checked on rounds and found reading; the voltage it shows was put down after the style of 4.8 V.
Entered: 28 V
